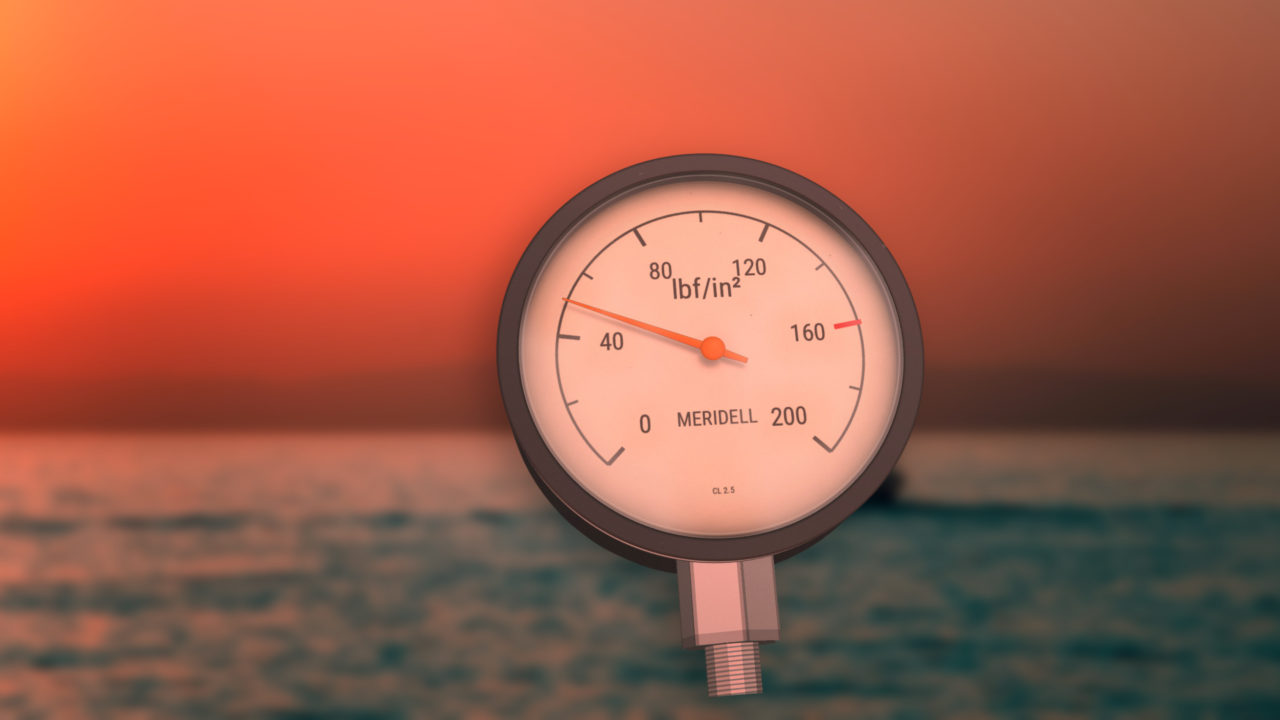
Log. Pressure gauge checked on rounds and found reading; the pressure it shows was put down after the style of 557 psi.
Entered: 50 psi
